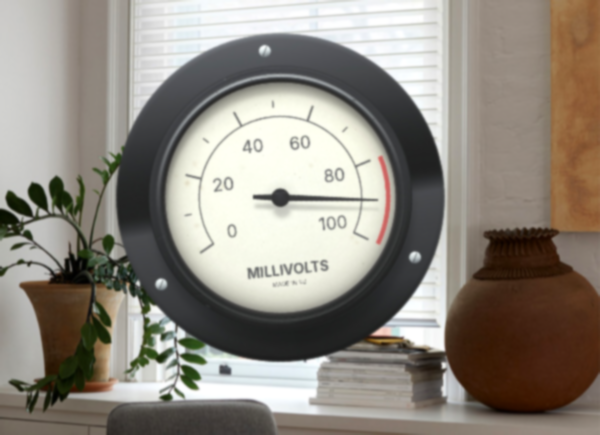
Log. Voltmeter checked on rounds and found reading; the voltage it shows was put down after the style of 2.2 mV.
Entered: 90 mV
